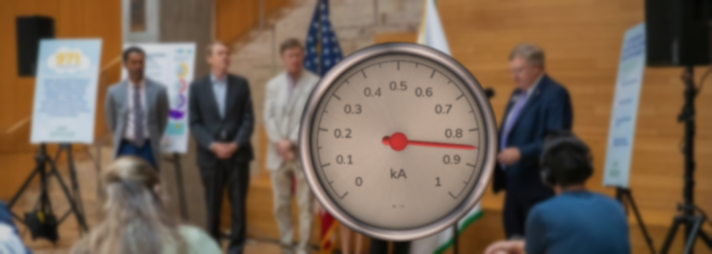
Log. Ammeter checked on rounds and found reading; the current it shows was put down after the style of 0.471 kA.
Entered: 0.85 kA
